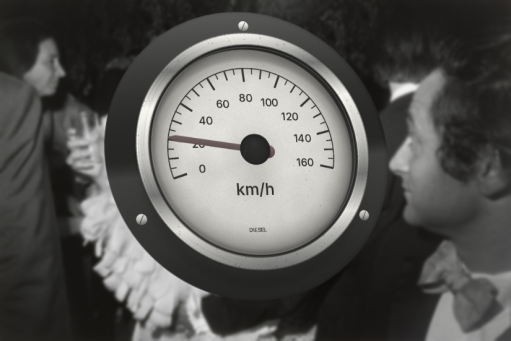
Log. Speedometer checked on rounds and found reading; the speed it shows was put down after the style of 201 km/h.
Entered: 20 km/h
